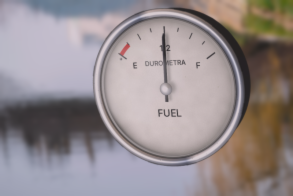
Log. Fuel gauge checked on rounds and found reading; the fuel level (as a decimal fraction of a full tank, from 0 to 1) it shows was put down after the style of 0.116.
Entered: 0.5
